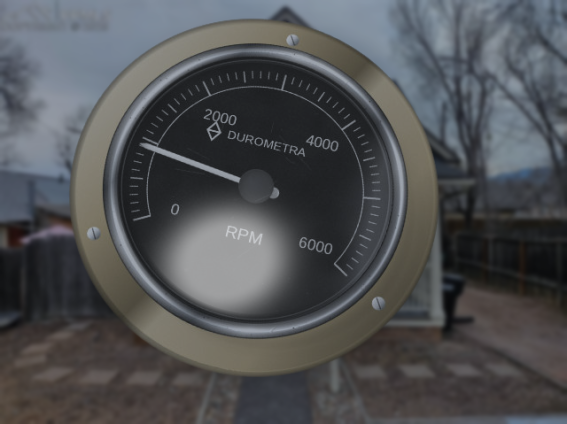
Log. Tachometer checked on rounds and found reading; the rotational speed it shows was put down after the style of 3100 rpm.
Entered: 900 rpm
